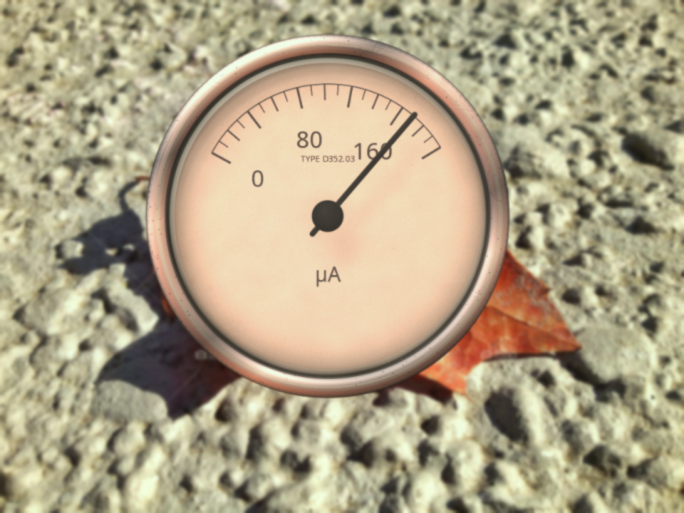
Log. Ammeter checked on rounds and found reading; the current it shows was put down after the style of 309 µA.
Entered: 170 µA
